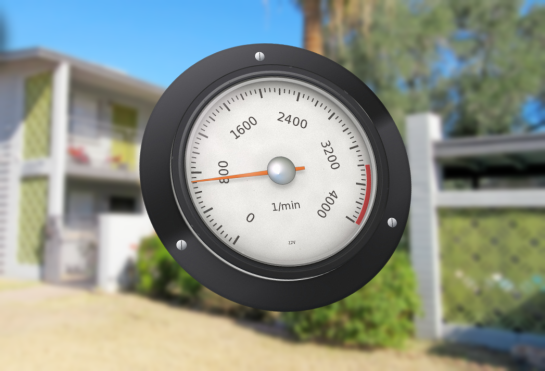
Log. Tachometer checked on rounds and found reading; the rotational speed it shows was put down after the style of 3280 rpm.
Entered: 700 rpm
